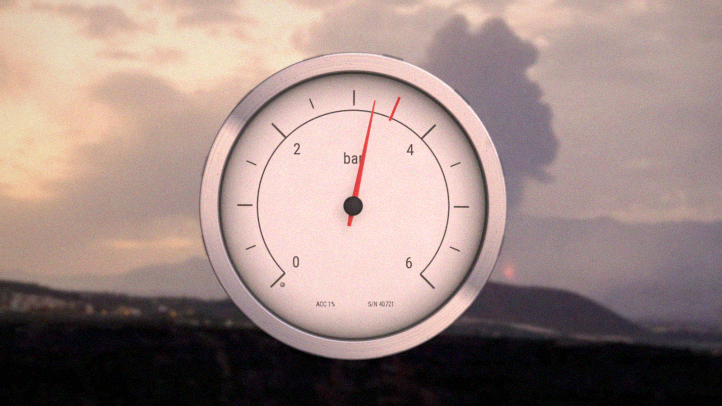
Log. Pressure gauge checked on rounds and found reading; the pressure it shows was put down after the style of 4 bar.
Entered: 3.25 bar
